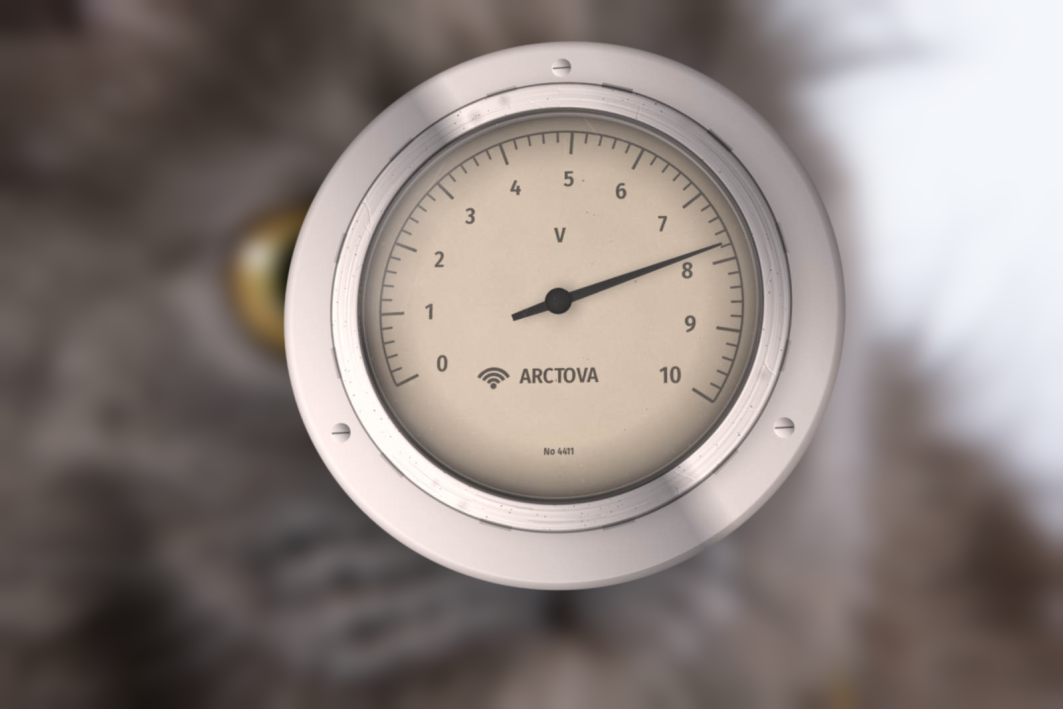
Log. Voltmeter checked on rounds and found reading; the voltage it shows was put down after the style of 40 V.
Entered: 7.8 V
